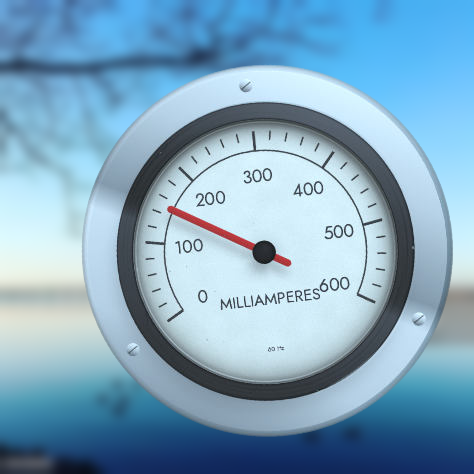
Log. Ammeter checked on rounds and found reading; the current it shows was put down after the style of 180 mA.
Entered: 150 mA
